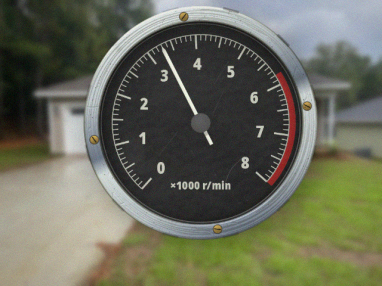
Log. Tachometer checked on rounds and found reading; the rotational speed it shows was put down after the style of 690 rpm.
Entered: 3300 rpm
